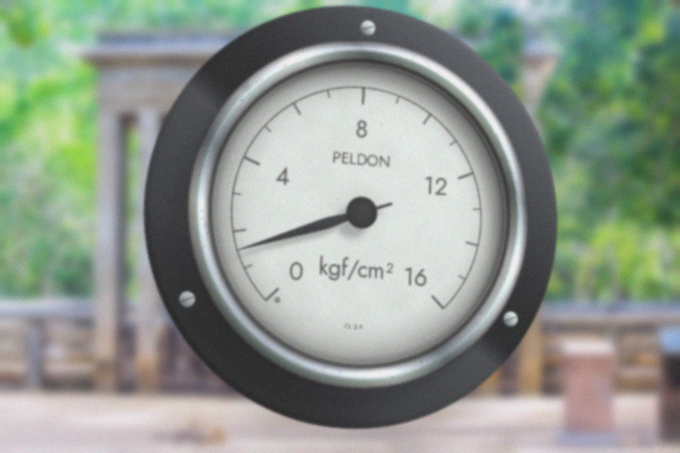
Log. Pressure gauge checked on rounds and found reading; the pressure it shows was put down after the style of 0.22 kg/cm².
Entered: 1.5 kg/cm²
